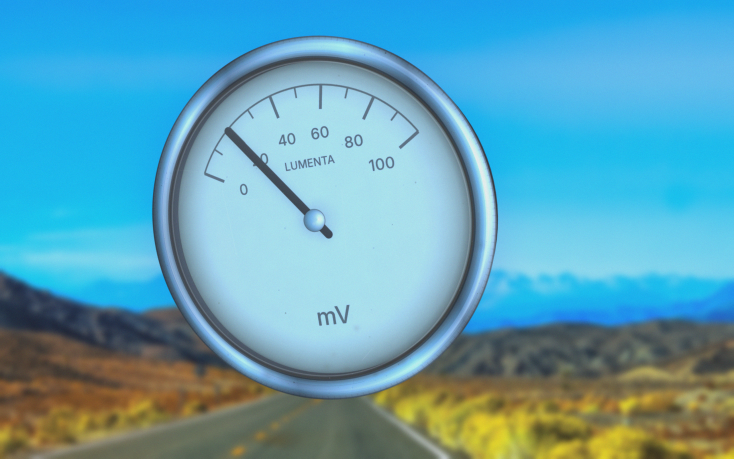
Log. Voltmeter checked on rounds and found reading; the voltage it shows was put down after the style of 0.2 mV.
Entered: 20 mV
